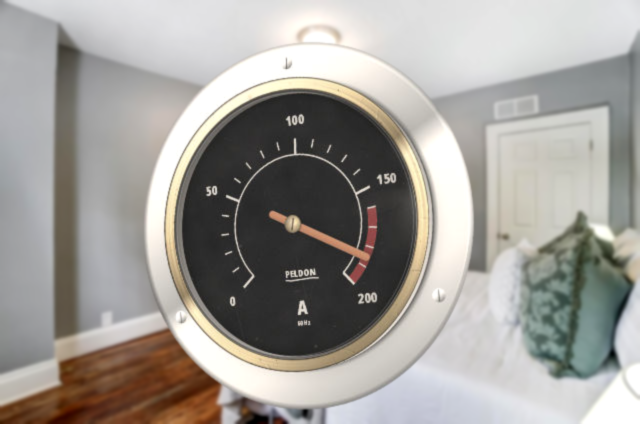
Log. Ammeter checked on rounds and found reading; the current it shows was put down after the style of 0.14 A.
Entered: 185 A
